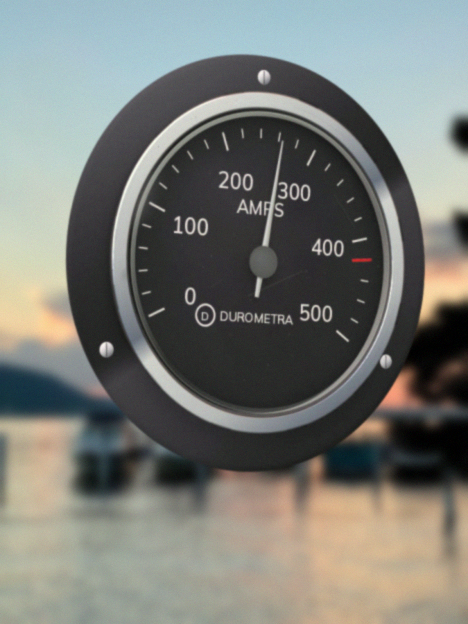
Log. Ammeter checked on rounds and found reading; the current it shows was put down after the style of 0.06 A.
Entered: 260 A
